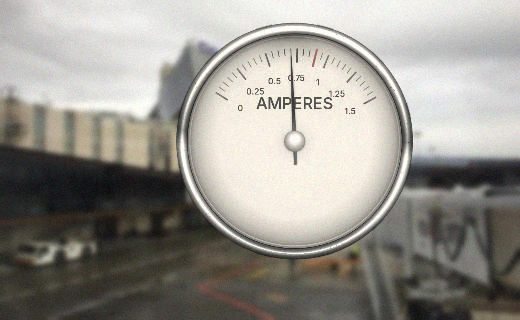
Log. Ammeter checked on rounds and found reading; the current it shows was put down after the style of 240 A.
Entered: 0.7 A
